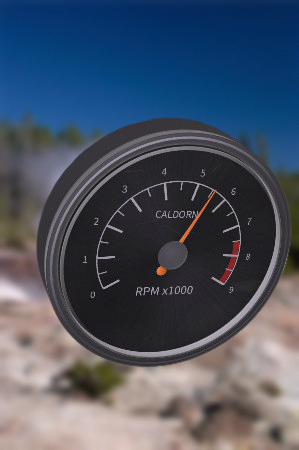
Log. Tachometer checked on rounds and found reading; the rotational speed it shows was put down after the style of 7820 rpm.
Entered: 5500 rpm
